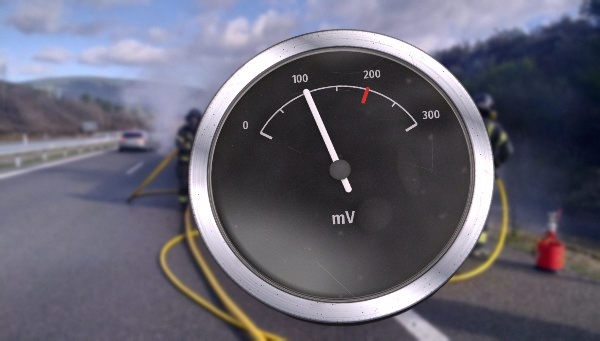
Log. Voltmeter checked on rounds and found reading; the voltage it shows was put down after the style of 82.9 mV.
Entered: 100 mV
